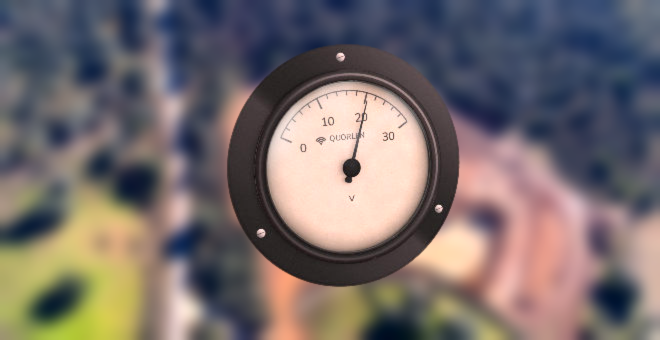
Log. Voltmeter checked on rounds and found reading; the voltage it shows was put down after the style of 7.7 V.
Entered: 20 V
